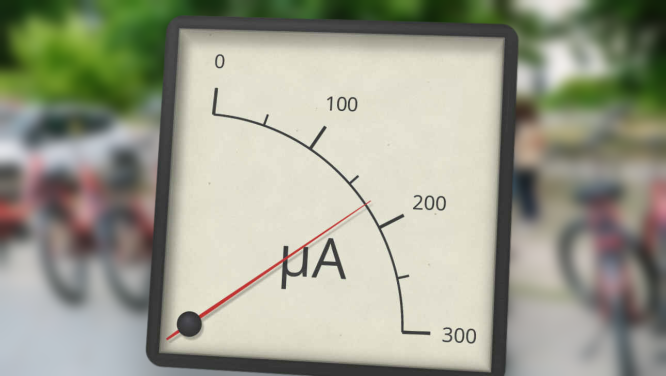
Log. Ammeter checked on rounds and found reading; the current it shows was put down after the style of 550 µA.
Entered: 175 µA
